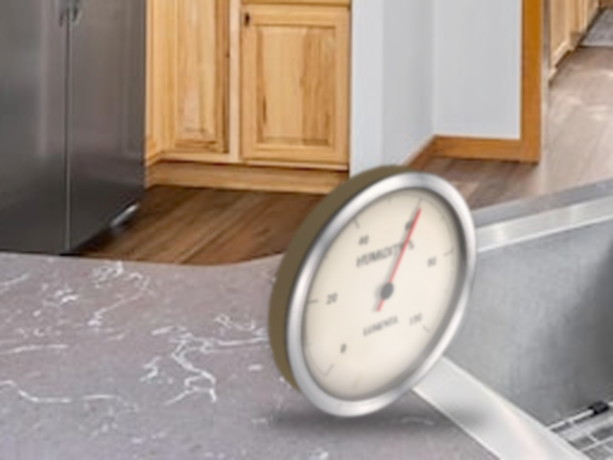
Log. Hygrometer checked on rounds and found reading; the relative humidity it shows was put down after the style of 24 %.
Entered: 60 %
